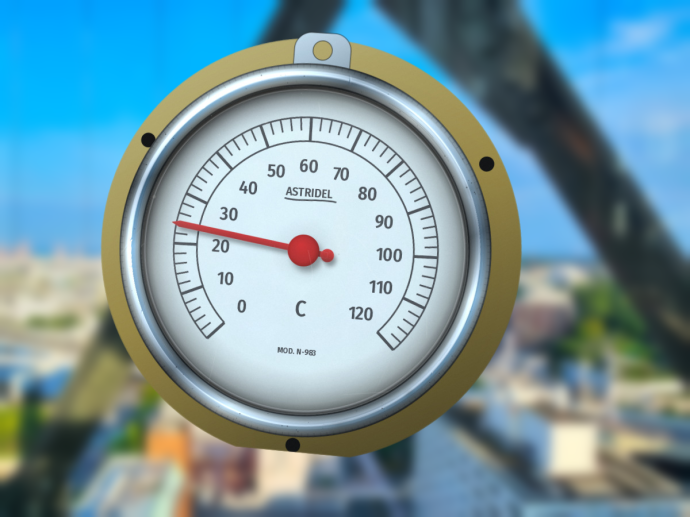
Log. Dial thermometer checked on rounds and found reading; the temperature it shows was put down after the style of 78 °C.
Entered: 24 °C
